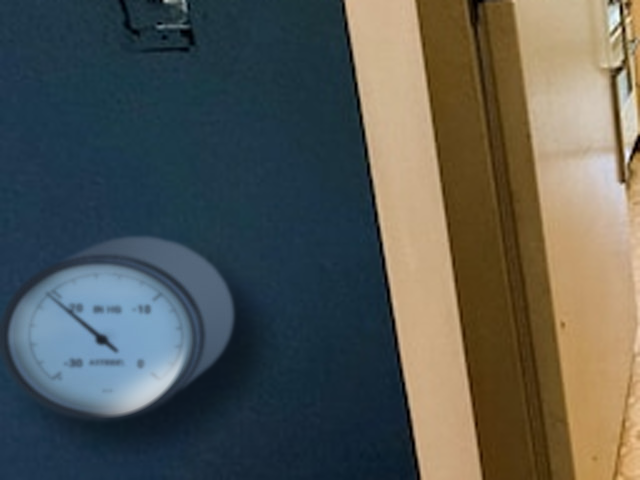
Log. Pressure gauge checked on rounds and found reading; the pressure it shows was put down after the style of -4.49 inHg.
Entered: -20 inHg
